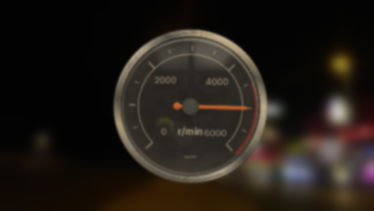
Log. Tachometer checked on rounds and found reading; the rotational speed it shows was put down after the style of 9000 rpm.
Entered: 5000 rpm
